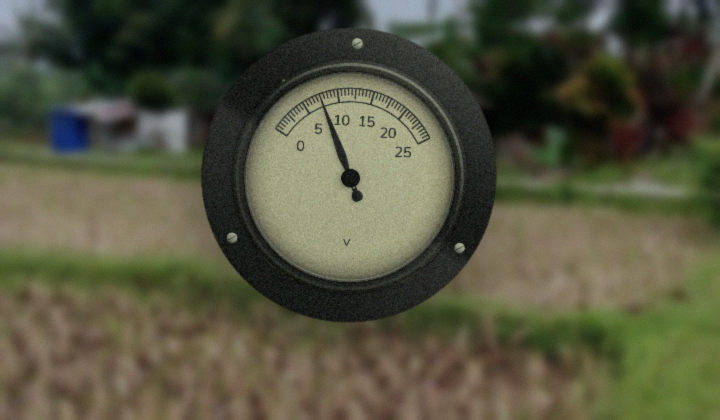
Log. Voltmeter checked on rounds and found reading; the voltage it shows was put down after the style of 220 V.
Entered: 7.5 V
